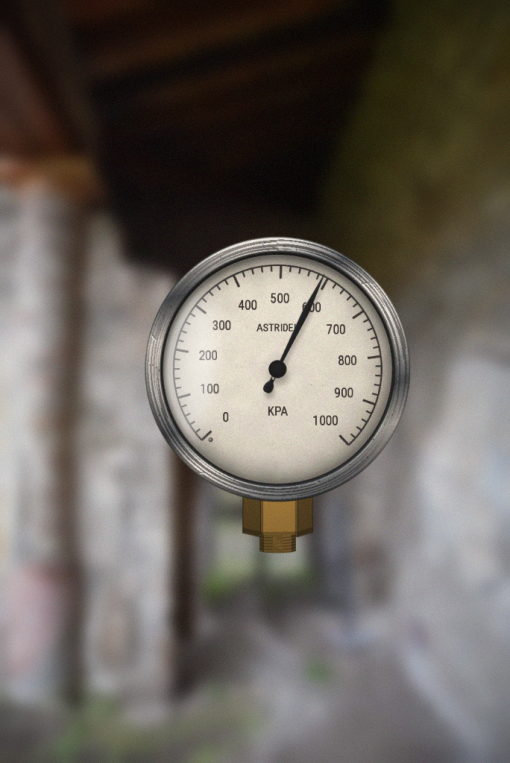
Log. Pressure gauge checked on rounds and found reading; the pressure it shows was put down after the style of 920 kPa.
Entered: 590 kPa
